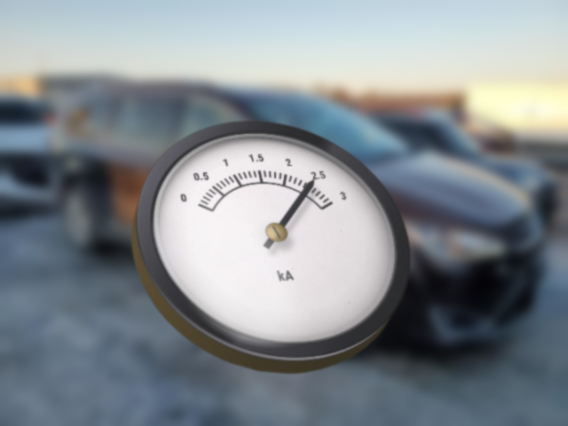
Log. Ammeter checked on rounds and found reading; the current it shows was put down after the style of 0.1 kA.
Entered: 2.5 kA
